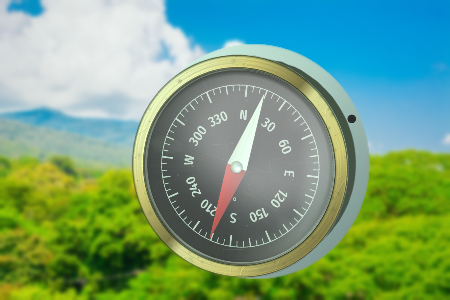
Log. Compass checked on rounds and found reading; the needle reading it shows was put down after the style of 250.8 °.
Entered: 195 °
